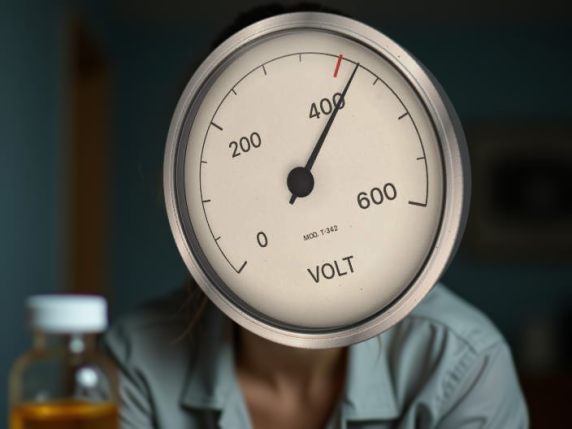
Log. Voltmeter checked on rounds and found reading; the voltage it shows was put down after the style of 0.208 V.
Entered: 425 V
